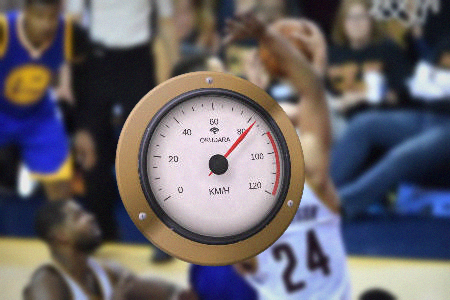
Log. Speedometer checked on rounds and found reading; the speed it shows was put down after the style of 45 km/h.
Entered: 82.5 km/h
